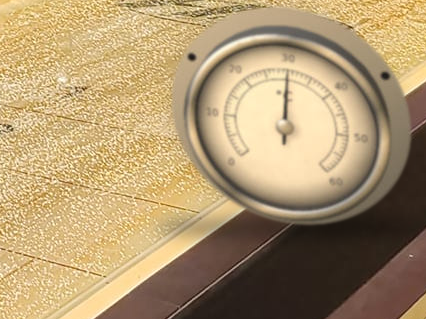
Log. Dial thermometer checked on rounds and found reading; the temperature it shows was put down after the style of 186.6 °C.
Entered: 30 °C
